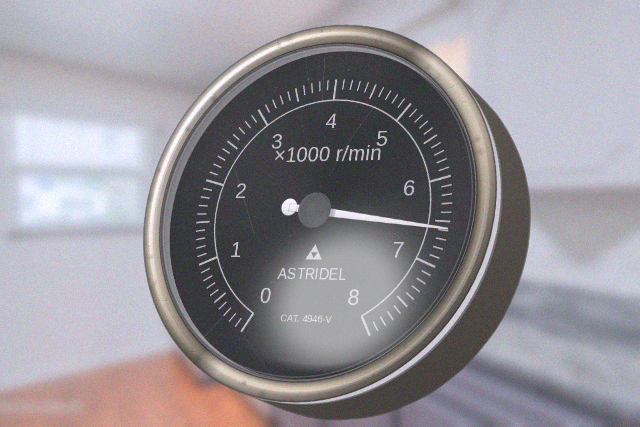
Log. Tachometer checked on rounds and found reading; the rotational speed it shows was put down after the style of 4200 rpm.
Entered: 6600 rpm
